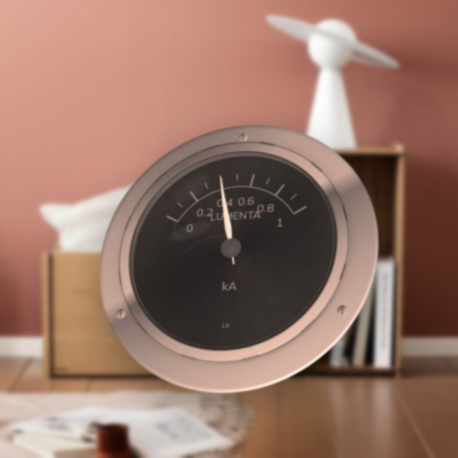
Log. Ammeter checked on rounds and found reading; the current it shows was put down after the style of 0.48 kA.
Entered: 0.4 kA
